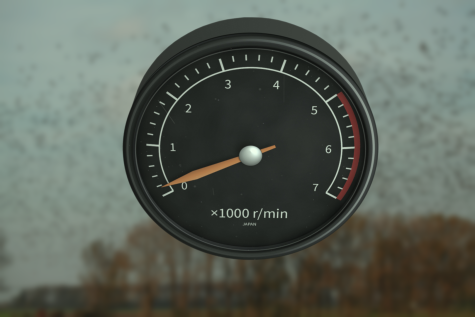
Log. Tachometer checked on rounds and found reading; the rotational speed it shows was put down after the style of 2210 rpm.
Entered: 200 rpm
